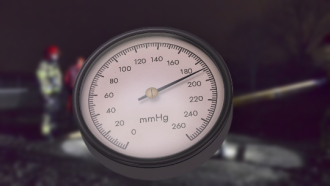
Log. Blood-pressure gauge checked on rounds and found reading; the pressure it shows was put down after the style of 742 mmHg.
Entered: 190 mmHg
